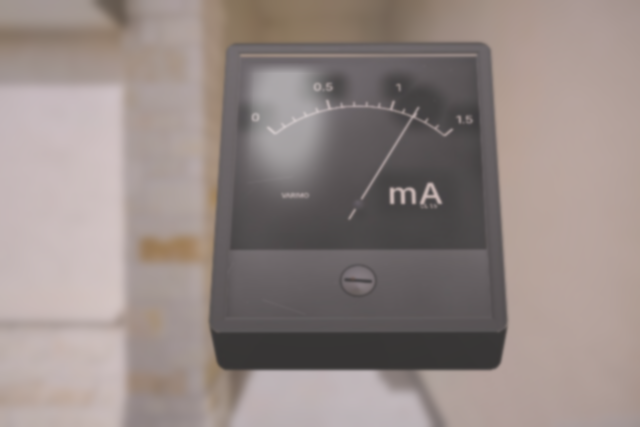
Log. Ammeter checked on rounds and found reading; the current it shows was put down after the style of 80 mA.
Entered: 1.2 mA
